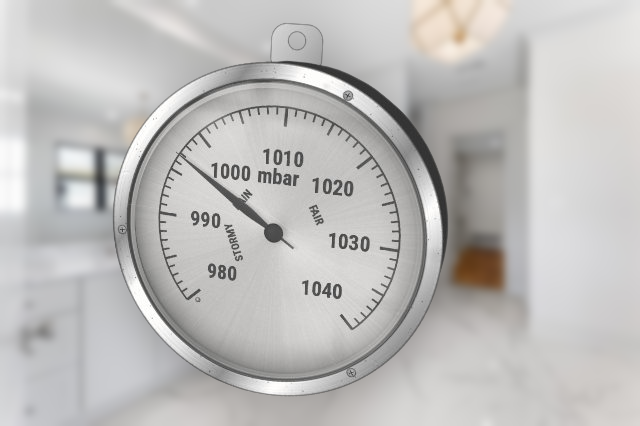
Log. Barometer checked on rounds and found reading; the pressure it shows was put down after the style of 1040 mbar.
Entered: 997 mbar
